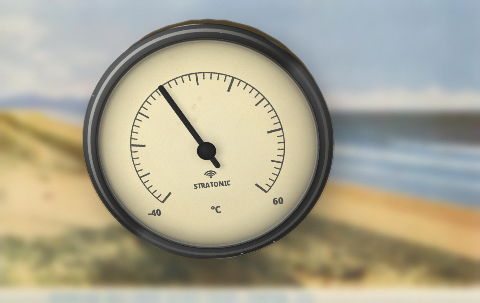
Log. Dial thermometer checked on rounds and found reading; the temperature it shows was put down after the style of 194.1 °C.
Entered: 0 °C
